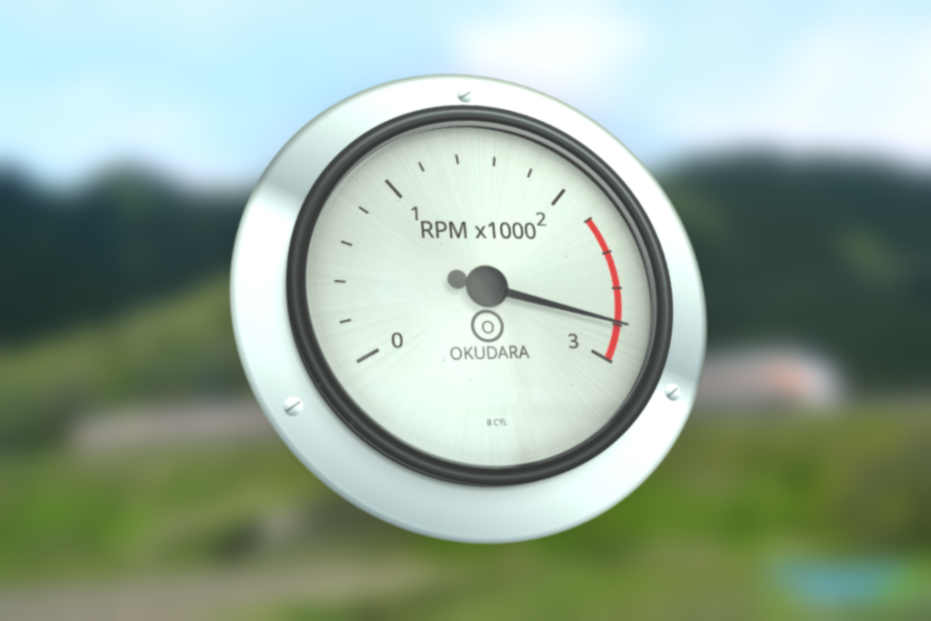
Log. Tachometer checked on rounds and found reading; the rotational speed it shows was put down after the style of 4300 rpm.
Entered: 2800 rpm
